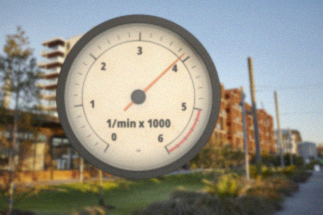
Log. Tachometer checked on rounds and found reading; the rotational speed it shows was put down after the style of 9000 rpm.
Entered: 3900 rpm
